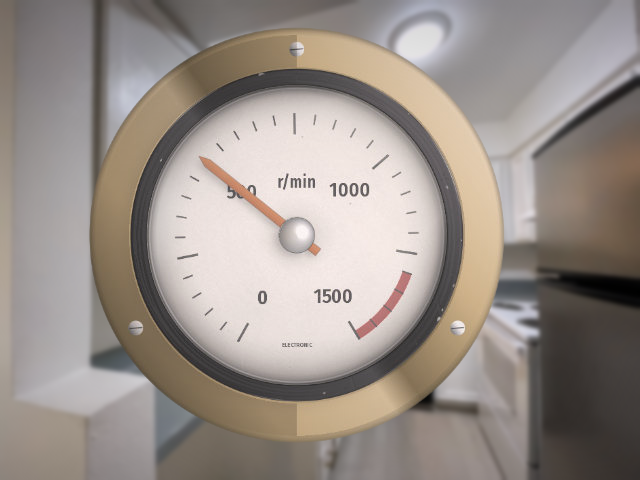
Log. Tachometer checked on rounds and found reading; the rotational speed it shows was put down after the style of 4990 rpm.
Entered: 500 rpm
